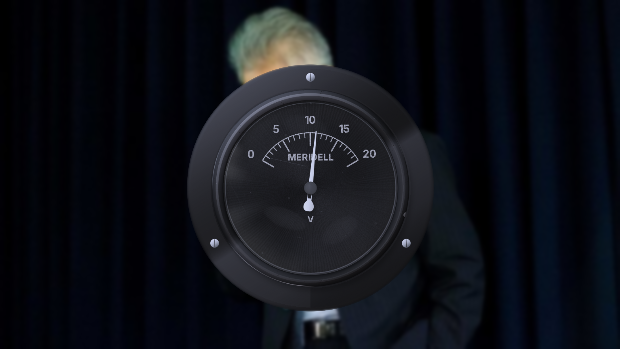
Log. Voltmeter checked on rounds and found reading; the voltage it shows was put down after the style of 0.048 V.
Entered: 11 V
